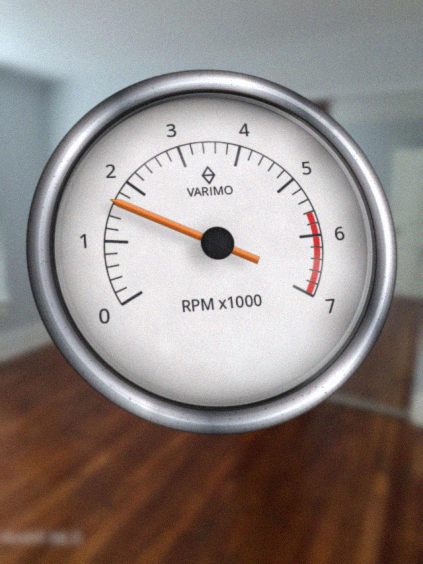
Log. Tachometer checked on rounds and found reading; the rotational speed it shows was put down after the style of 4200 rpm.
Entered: 1600 rpm
